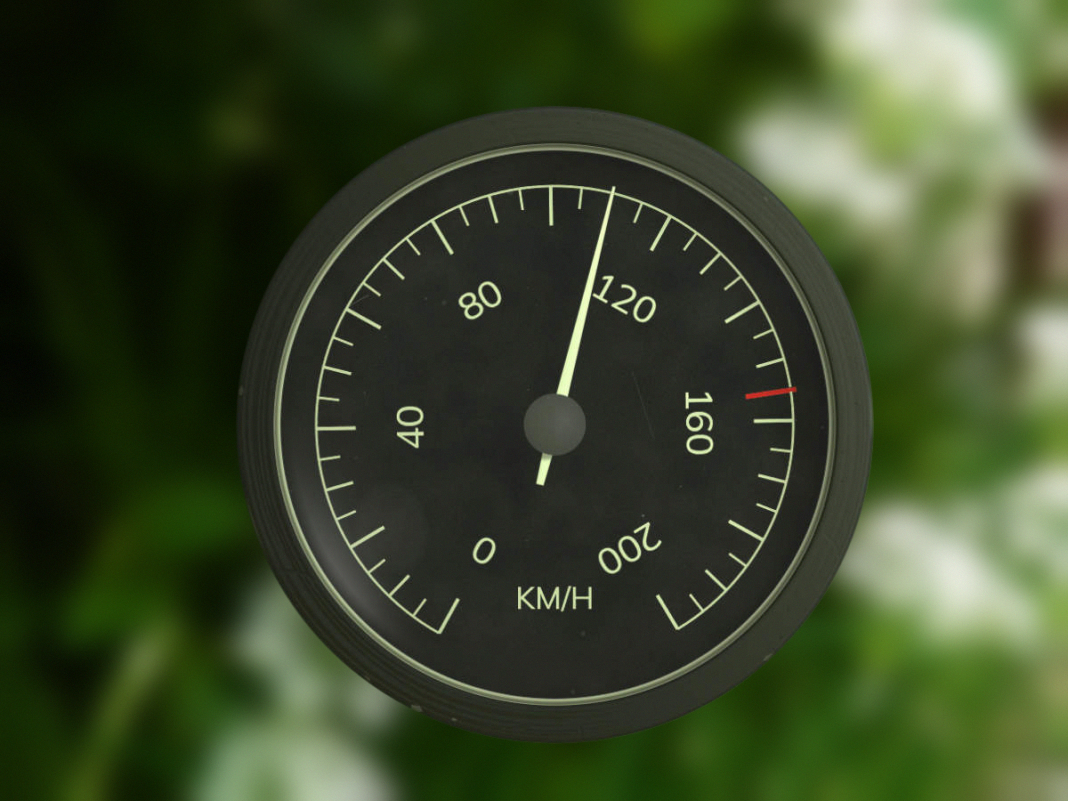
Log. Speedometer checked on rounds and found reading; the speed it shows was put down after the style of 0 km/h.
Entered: 110 km/h
